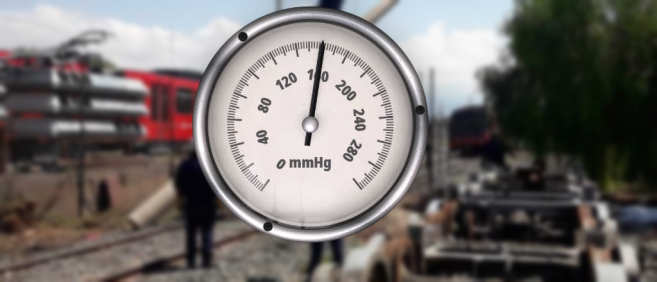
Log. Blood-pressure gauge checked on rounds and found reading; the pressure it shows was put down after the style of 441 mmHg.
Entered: 160 mmHg
